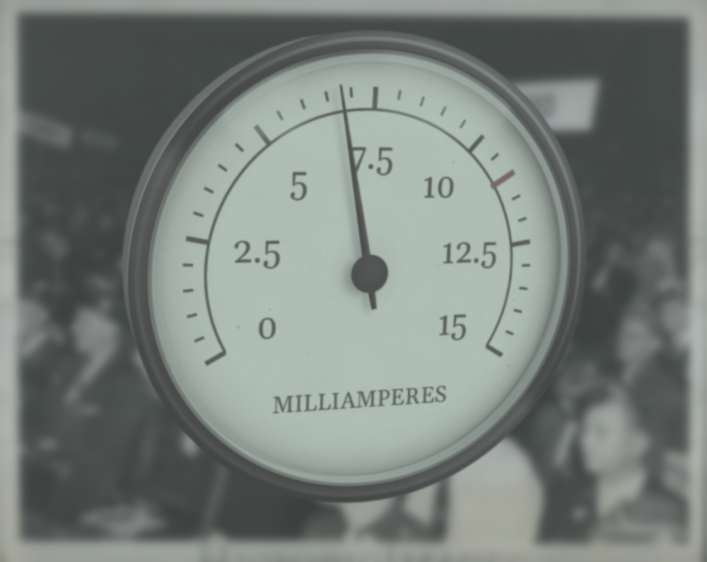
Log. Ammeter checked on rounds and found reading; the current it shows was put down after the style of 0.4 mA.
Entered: 6.75 mA
